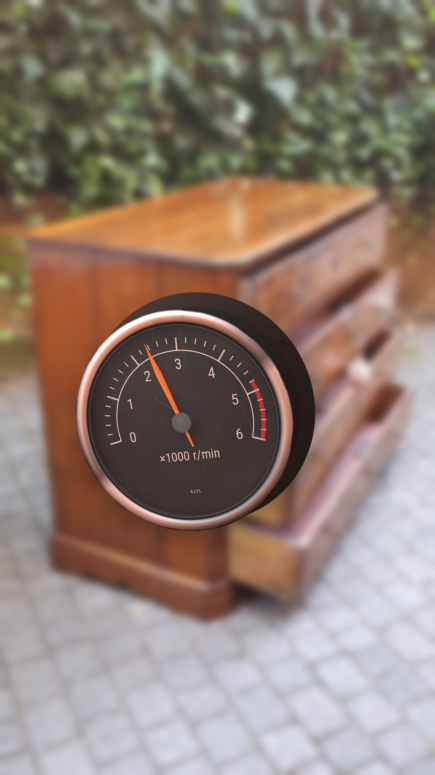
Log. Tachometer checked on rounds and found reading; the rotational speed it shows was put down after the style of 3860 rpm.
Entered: 2400 rpm
